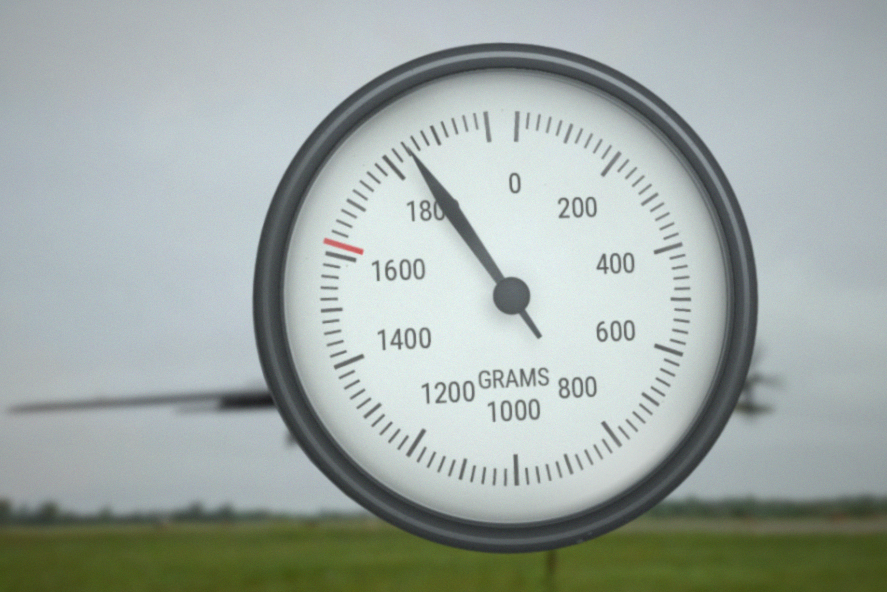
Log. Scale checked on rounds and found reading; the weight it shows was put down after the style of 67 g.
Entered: 1840 g
